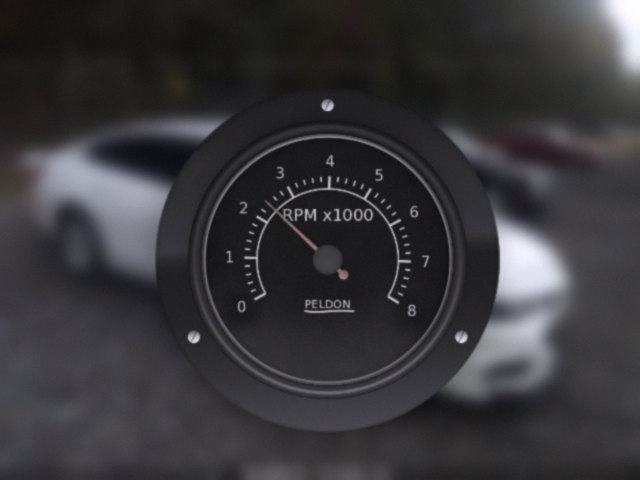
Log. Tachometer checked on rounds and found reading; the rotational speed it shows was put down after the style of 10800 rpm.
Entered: 2400 rpm
